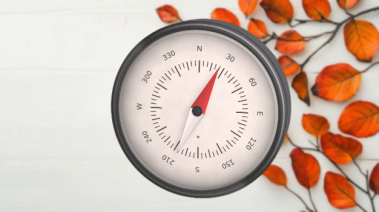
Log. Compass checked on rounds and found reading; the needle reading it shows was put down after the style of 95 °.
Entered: 25 °
